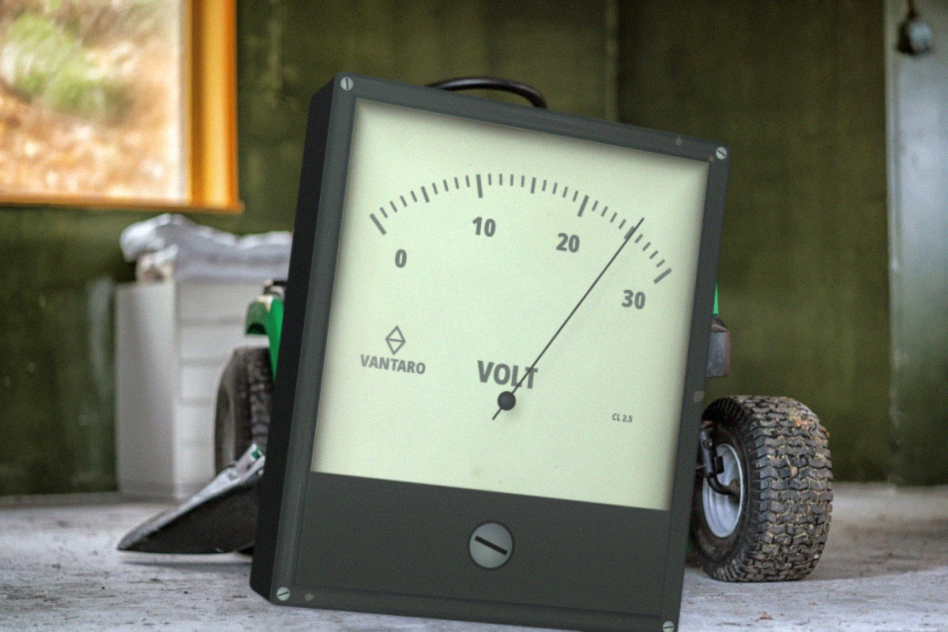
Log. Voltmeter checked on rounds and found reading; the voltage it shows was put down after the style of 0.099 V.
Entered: 25 V
